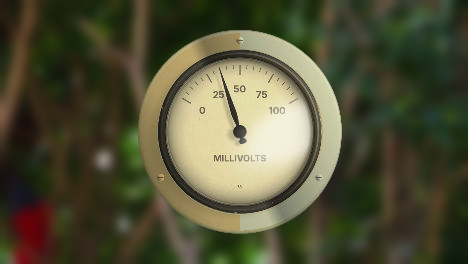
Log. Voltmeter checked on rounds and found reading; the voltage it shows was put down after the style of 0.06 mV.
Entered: 35 mV
